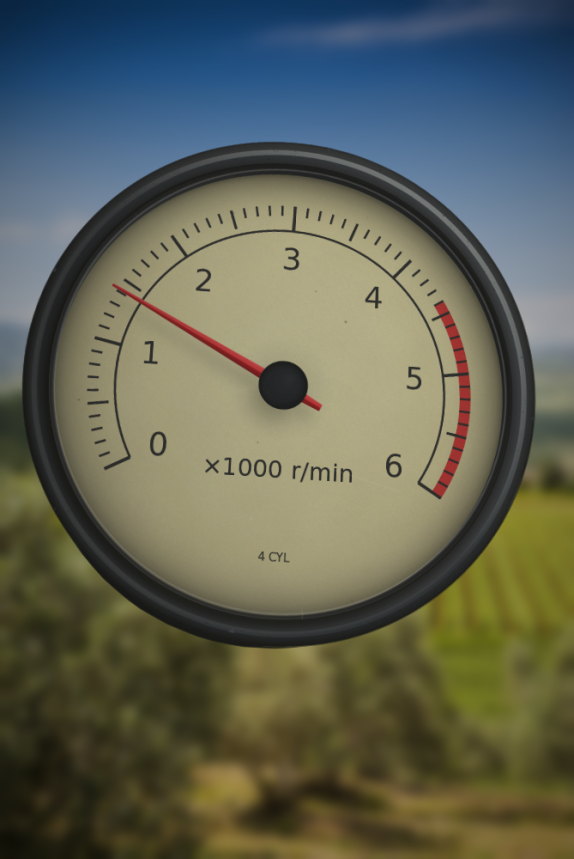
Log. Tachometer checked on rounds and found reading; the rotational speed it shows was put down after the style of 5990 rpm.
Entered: 1400 rpm
